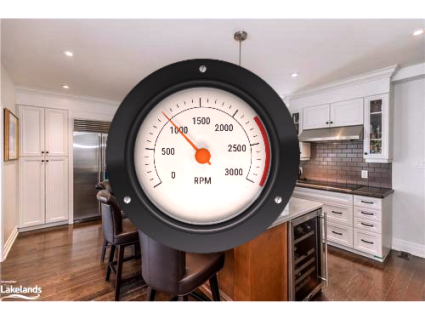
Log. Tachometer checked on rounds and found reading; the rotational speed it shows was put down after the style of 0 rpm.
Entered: 1000 rpm
